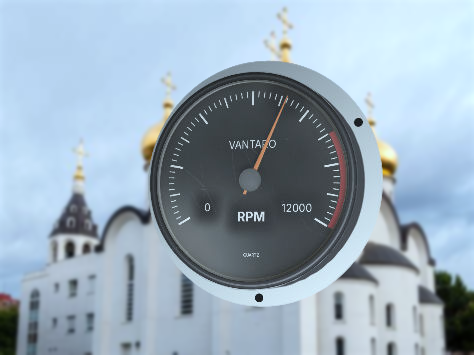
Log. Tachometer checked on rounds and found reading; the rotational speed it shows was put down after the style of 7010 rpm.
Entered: 7200 rpm
